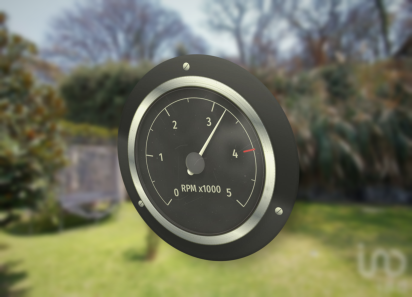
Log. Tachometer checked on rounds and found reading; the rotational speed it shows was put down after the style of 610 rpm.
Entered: 3250 rpm
